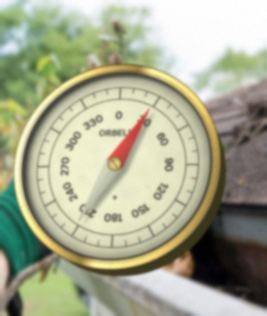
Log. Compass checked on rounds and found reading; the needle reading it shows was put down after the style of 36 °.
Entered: 30 °
